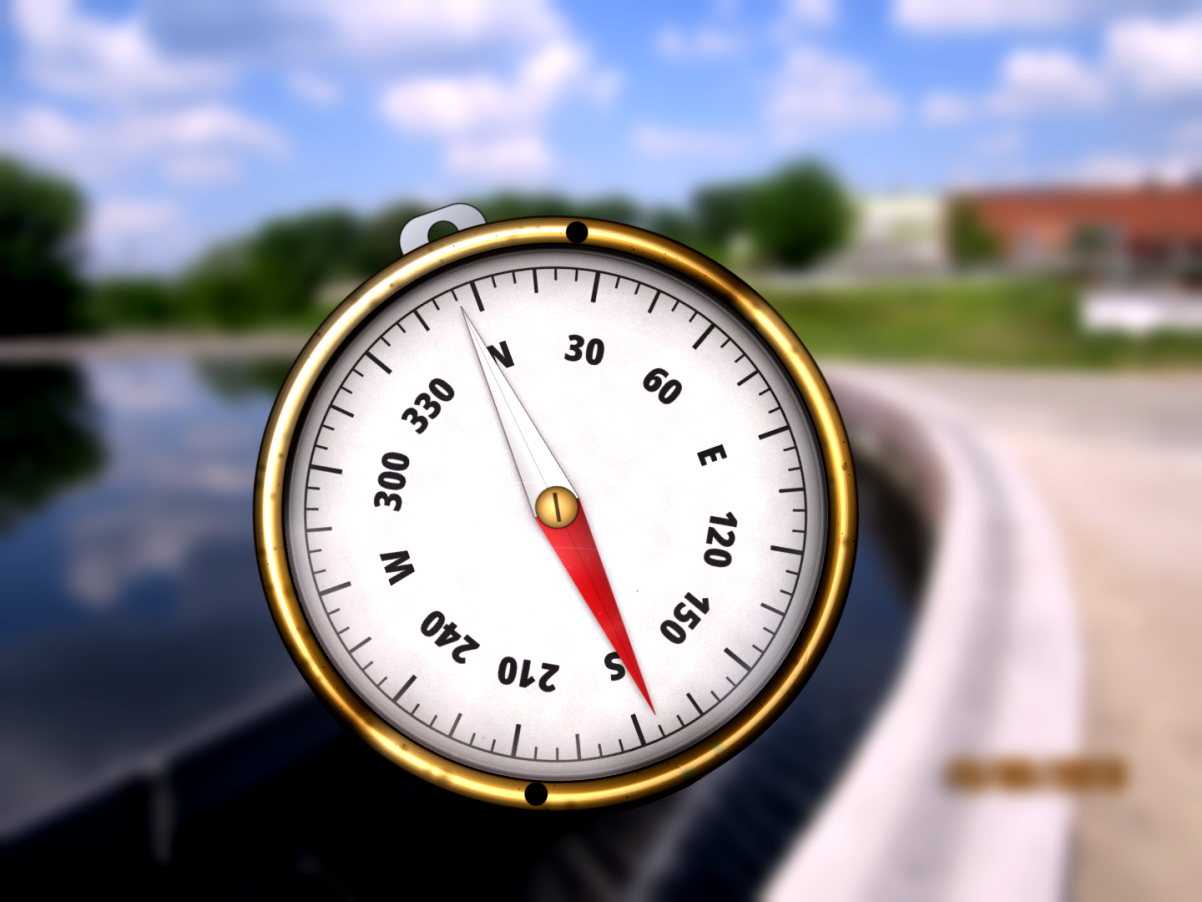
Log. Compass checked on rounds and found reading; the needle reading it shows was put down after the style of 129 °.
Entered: 175 °
